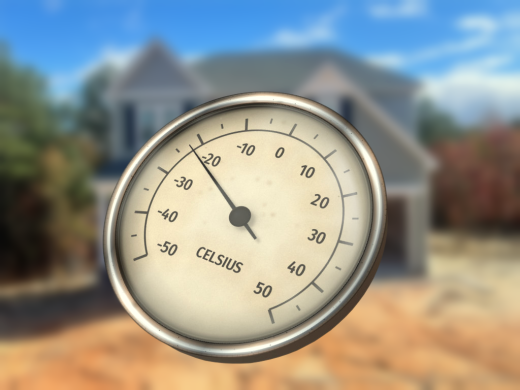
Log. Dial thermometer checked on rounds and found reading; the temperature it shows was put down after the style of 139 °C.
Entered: -22.5 °C
